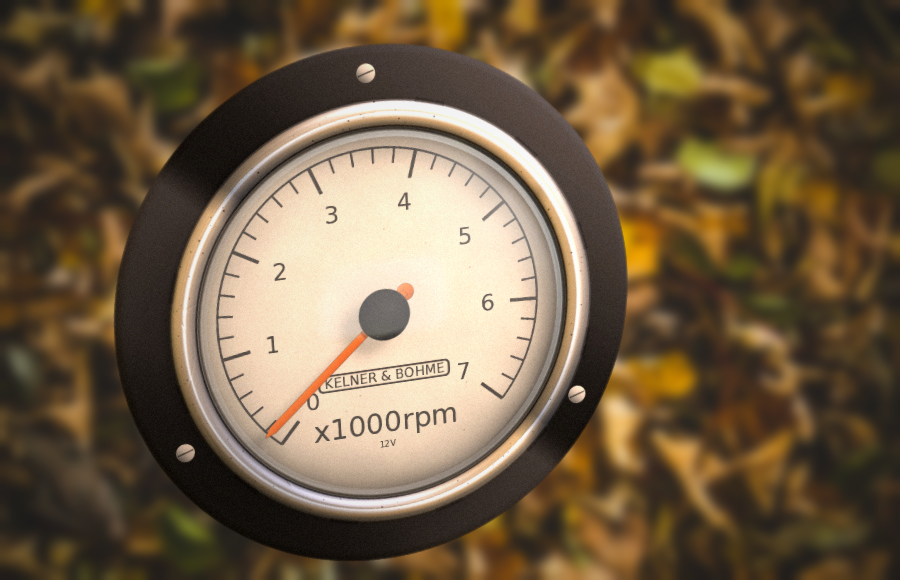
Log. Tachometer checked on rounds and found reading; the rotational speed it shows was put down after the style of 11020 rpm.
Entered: 200 rpm
